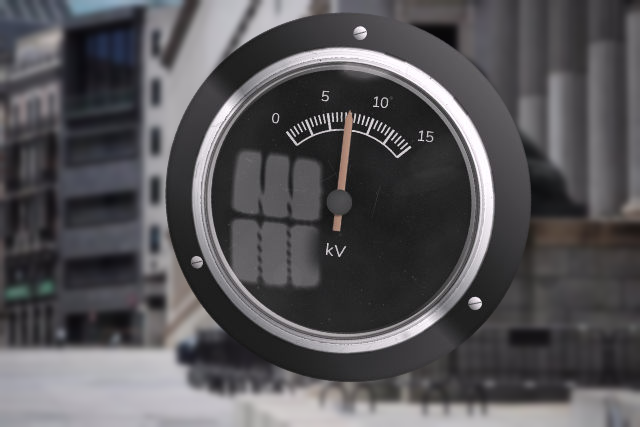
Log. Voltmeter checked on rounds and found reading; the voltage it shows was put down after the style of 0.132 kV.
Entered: 7.5 kV
